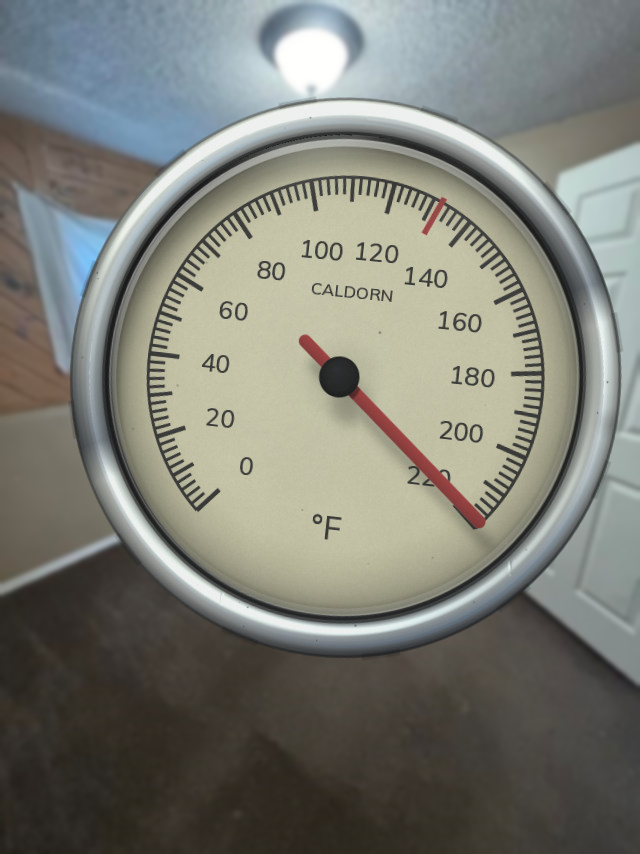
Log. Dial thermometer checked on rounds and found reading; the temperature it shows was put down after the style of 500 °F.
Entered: 218 °F
